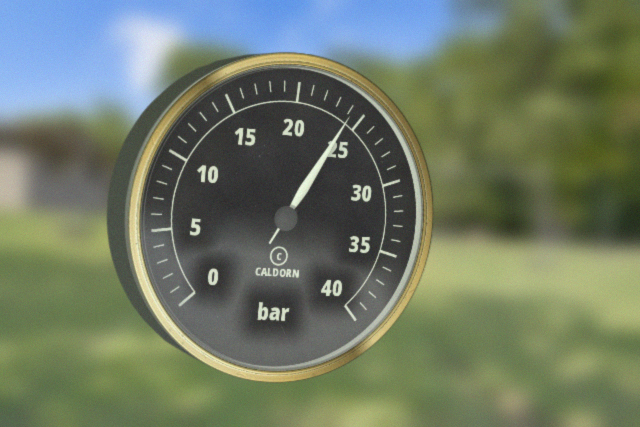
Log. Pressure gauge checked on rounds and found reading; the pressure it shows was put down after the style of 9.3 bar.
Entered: 24 bar
